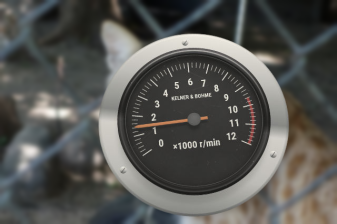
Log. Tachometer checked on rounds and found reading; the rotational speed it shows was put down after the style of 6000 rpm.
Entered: 1400 rpm
